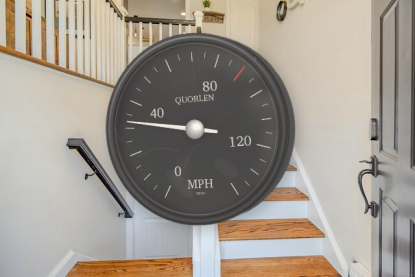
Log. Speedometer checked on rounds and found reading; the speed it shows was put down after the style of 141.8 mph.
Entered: 32.5 mph
